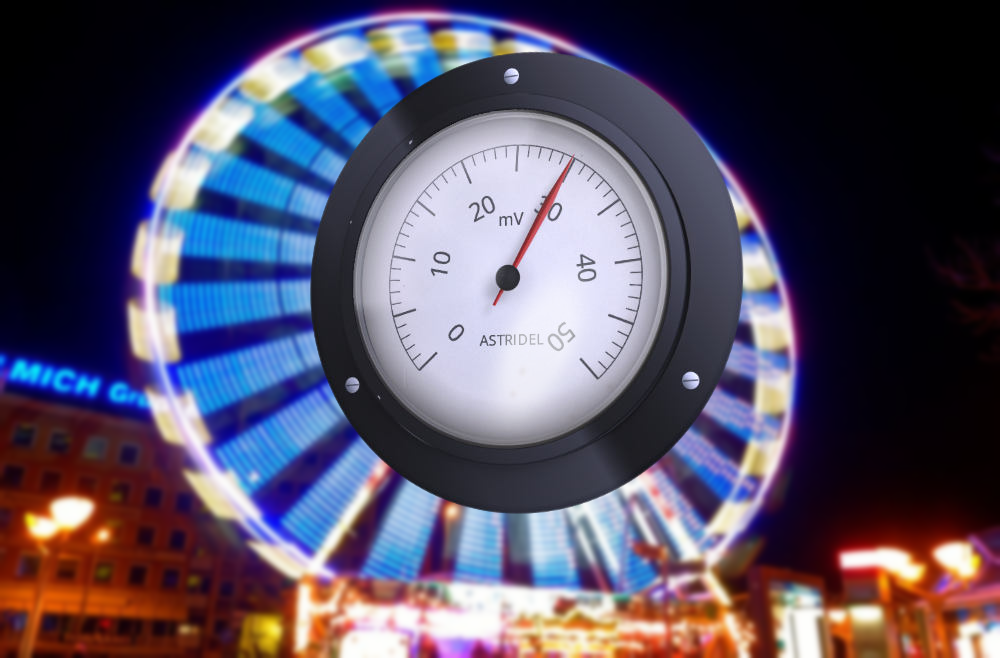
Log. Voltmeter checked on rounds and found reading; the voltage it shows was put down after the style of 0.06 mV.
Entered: 30 mV
